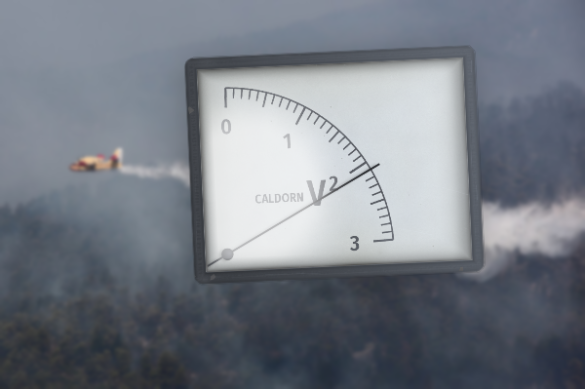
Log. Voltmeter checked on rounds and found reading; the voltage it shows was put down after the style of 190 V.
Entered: 2.1 V
